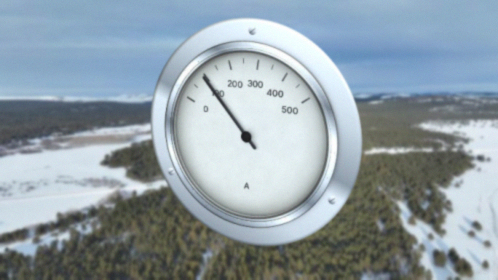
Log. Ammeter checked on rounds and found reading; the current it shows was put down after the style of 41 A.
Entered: 100 A
